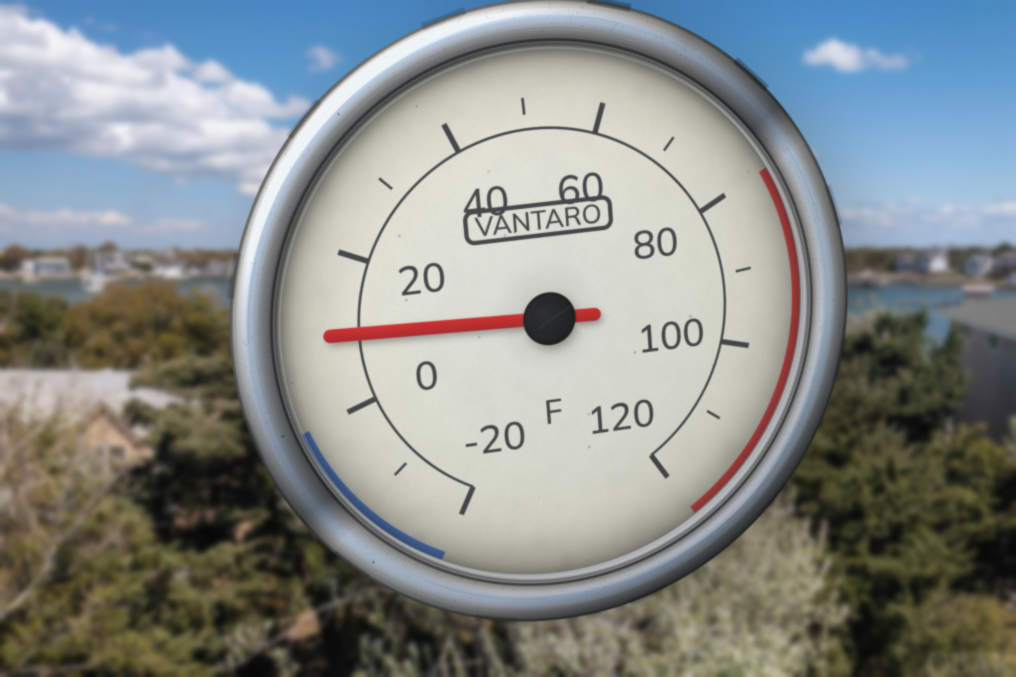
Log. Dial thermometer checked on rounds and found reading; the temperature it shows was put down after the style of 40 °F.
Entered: 10 °F
